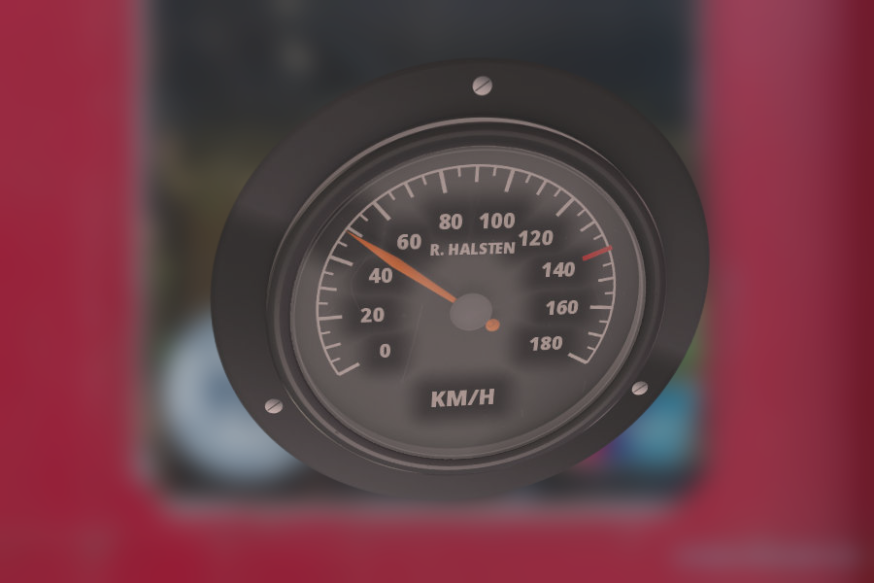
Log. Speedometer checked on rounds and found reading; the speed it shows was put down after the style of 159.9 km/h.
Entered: 50 km/h
